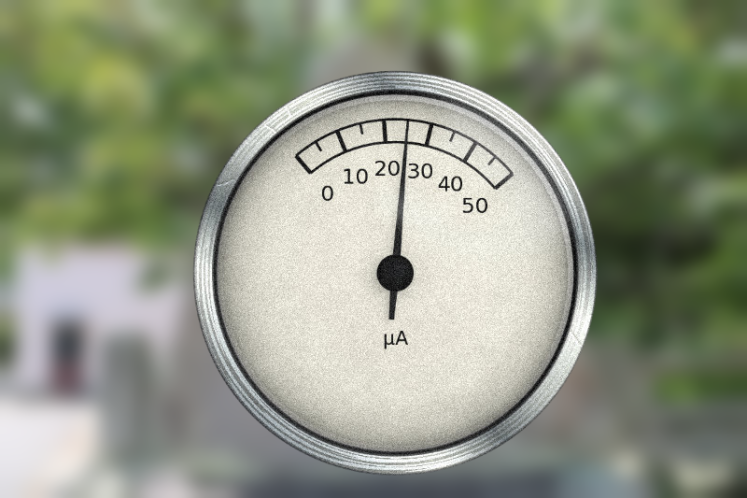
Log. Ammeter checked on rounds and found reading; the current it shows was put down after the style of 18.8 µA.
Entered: 25 µA
